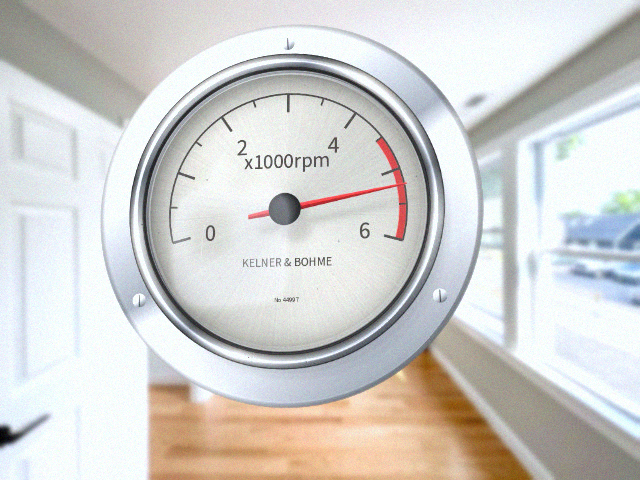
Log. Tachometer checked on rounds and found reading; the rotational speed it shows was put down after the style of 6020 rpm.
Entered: 5250 rpm
